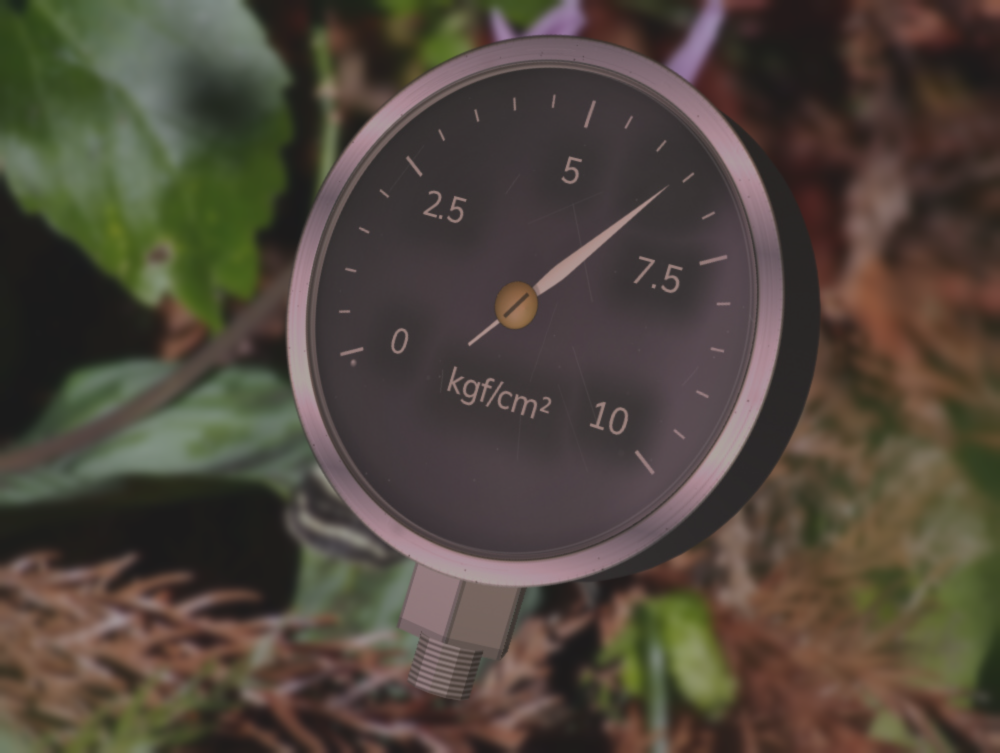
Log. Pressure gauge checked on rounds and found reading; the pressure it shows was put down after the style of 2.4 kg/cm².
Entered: 6.5 kg/cm²
